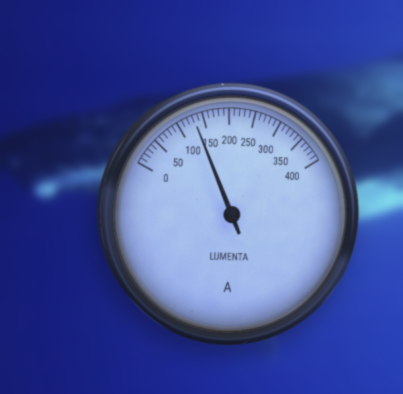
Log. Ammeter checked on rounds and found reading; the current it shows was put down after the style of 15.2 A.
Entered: 130 A
